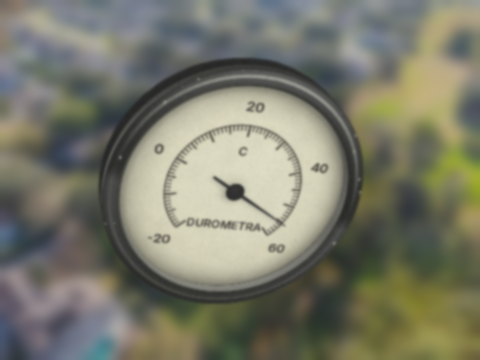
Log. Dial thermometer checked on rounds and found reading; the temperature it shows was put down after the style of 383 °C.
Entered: 55 °C
